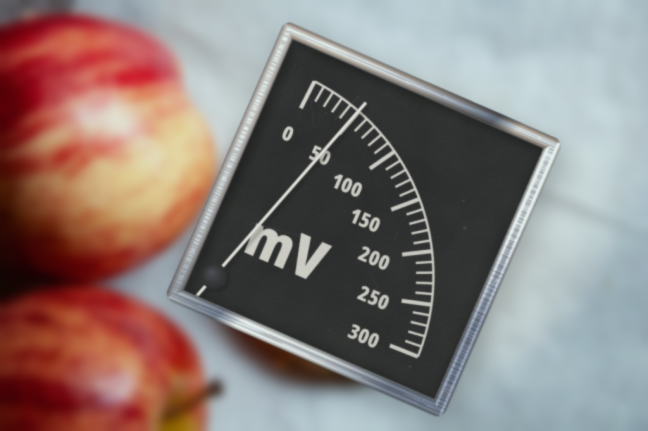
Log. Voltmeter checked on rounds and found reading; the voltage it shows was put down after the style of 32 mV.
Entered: 50 mV
